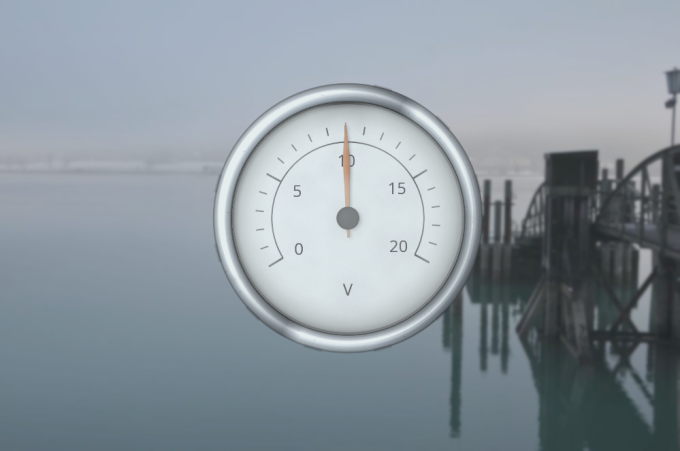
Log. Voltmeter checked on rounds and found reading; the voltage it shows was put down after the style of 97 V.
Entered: 10 V
